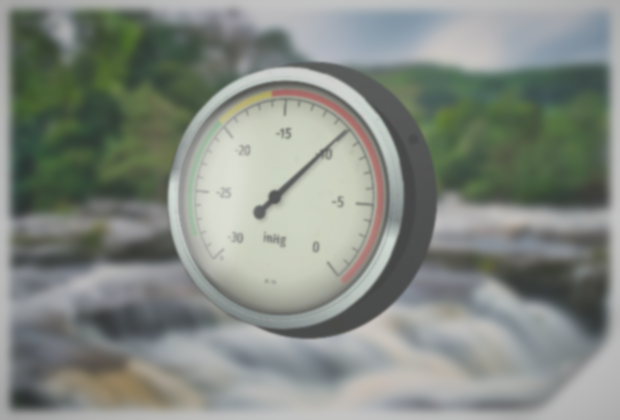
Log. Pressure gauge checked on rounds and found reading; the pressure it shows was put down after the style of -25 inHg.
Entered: -10 inHg
